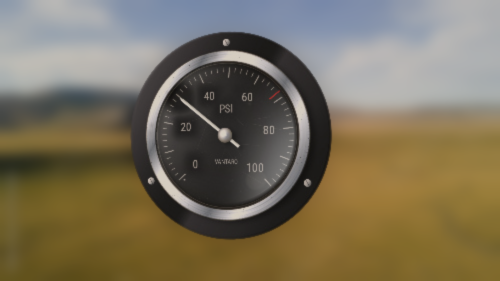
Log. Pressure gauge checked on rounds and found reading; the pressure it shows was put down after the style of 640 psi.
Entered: 30 psi
